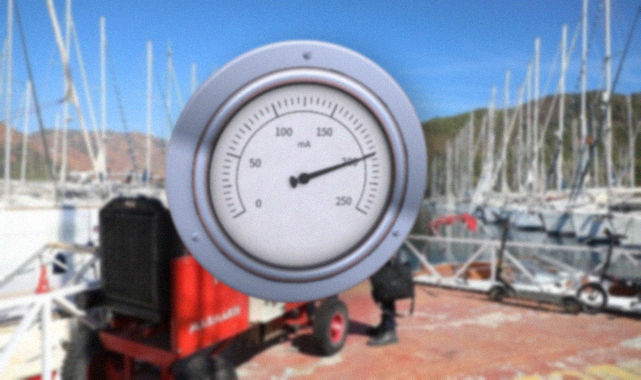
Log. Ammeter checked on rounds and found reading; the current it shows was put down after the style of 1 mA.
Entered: 200 mA
